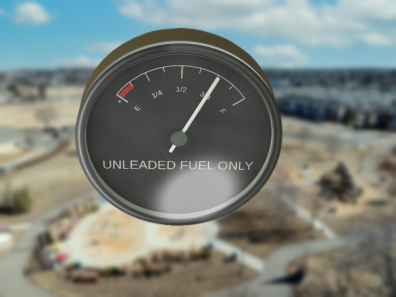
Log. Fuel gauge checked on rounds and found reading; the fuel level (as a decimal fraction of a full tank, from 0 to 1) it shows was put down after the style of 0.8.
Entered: 0.75
